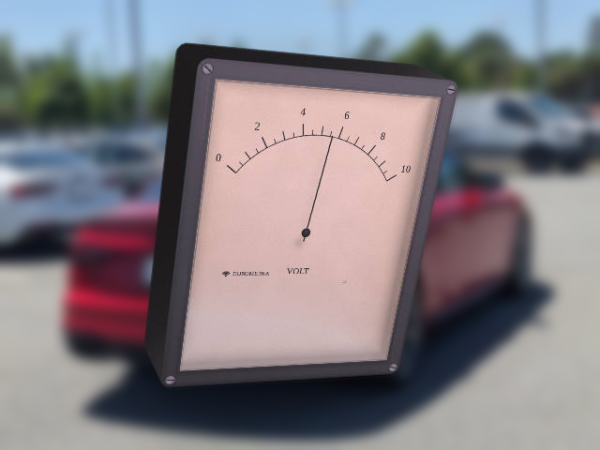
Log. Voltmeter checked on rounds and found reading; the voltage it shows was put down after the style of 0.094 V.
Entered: 5.5 V
